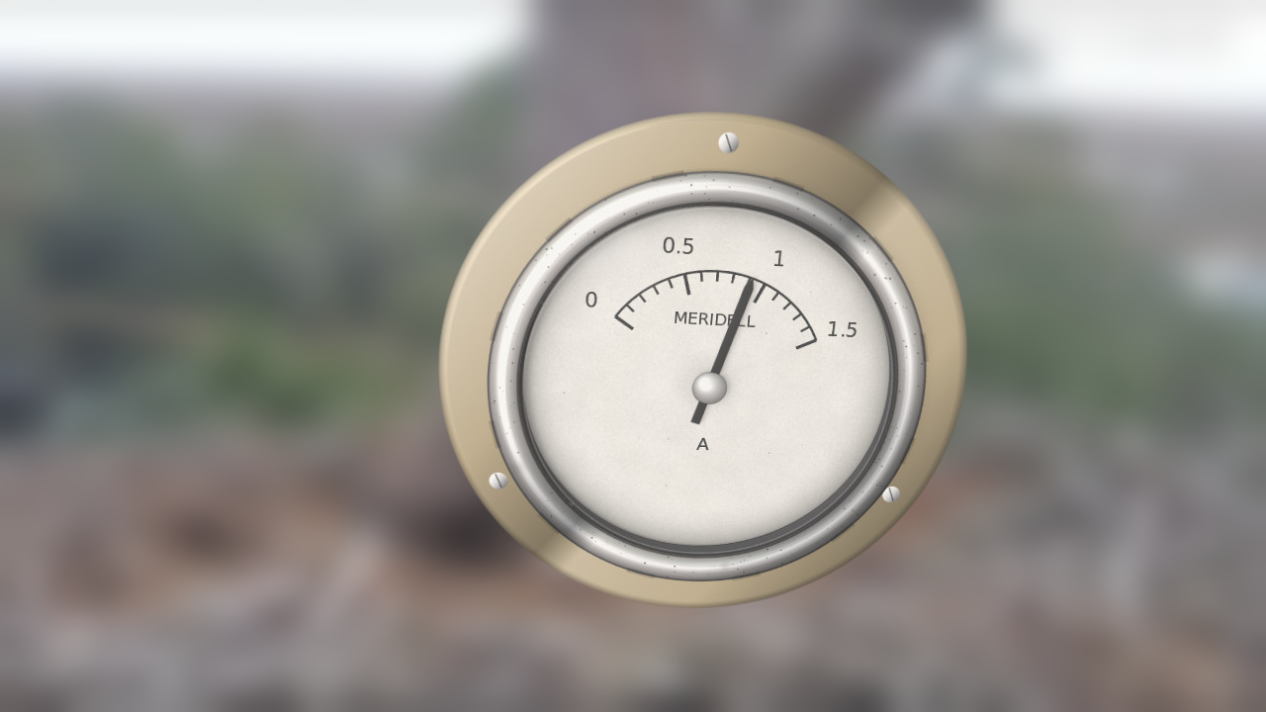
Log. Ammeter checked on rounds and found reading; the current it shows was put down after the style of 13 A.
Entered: 0.9 A
